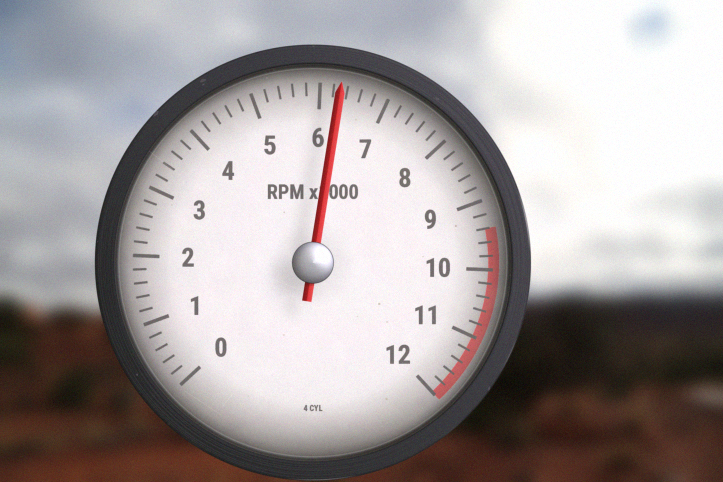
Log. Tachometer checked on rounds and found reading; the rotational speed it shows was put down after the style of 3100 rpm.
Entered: 6300 rpm
